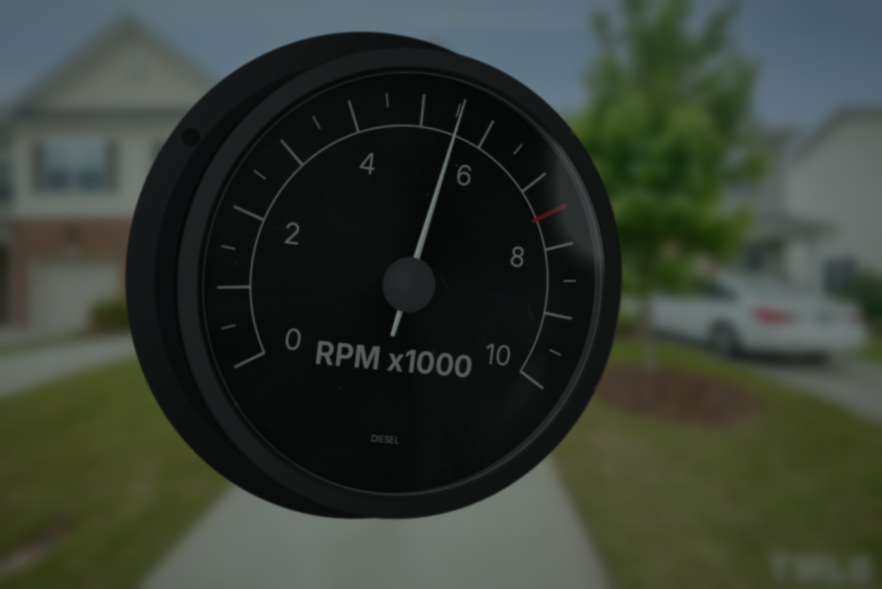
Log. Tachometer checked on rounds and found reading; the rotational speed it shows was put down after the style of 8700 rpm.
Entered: 5500 rpm
